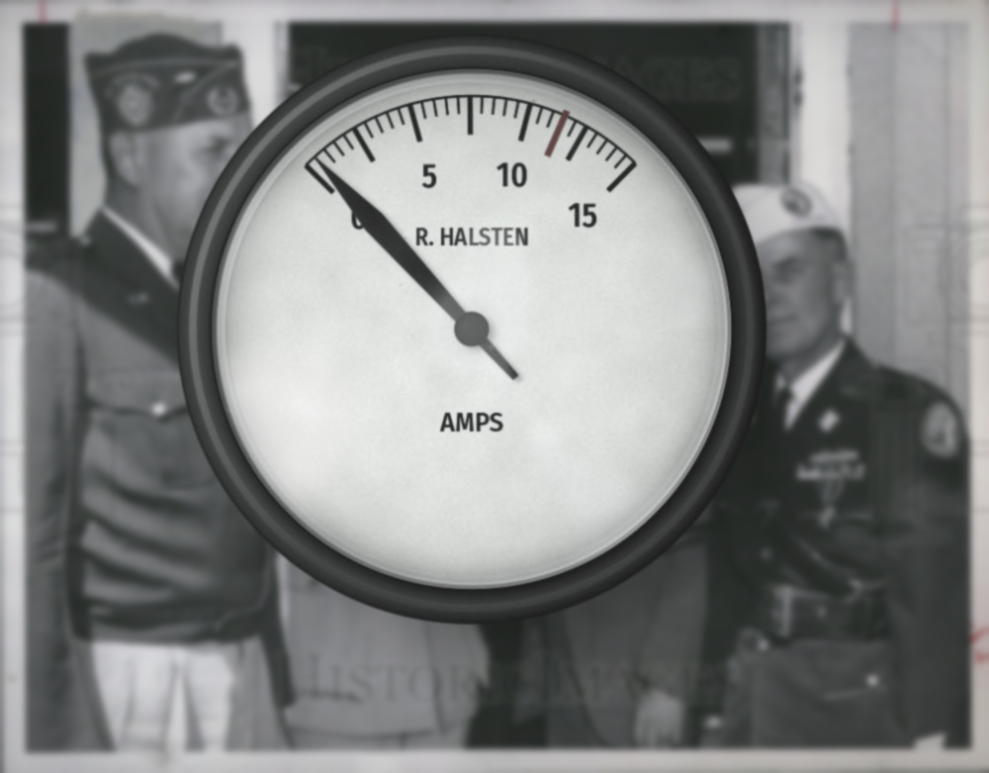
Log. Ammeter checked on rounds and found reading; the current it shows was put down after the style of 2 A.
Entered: 0.5 A
